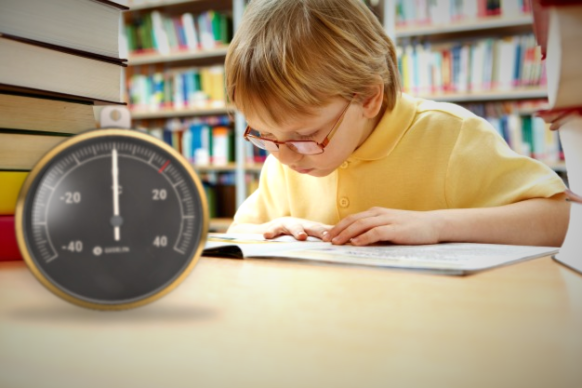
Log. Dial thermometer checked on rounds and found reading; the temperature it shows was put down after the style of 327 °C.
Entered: 0 °C
